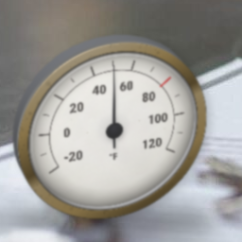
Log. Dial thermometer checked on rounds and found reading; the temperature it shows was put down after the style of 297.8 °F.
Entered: 50 °F
